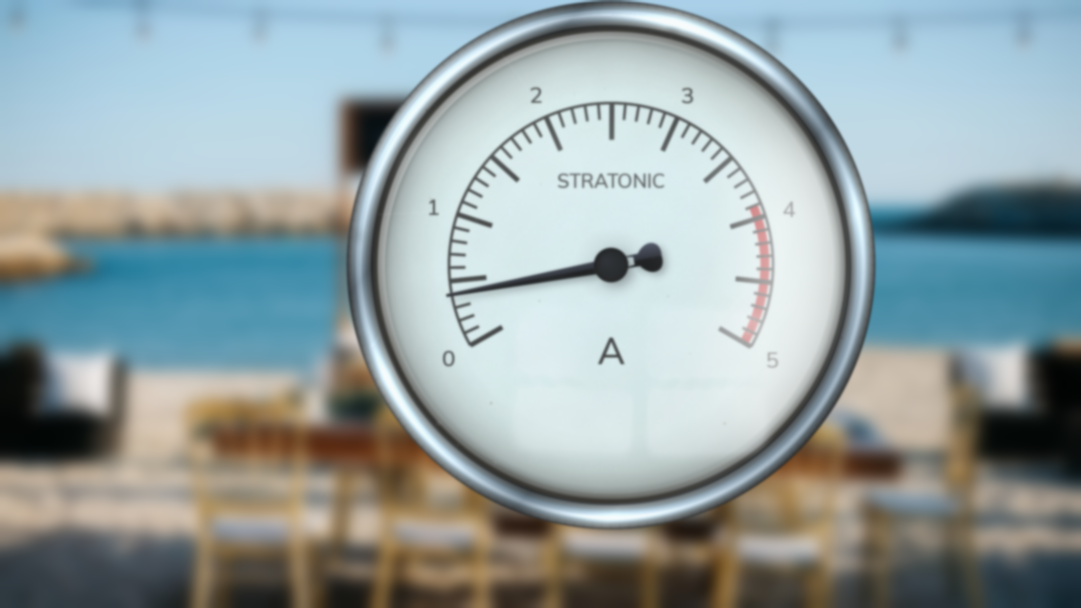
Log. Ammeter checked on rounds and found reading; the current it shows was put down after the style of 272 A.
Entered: 0.4 A
